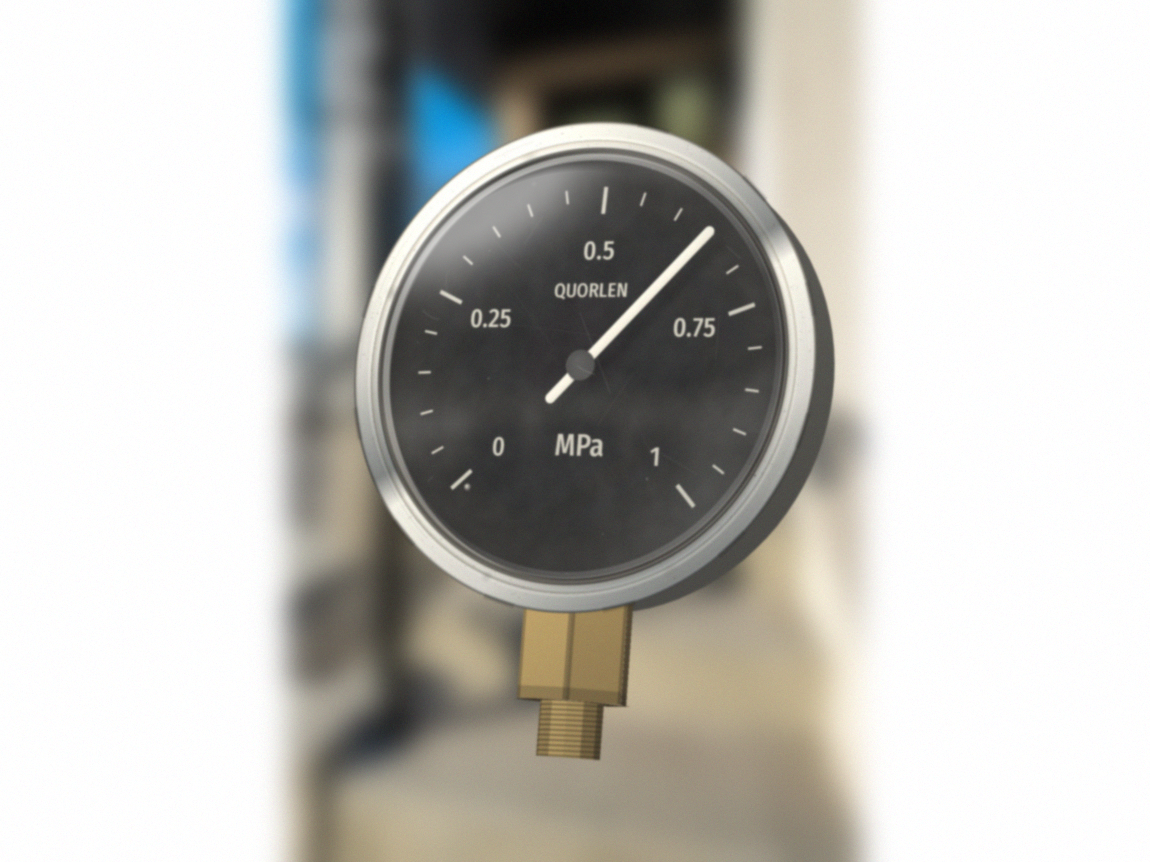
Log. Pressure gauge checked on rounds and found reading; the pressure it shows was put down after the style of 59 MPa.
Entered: 0.65 MPa
